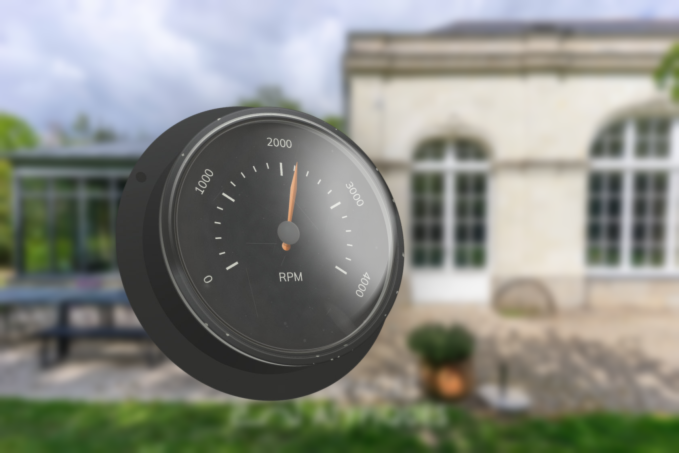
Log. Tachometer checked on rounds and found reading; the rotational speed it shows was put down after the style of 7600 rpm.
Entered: 2200 rpm
